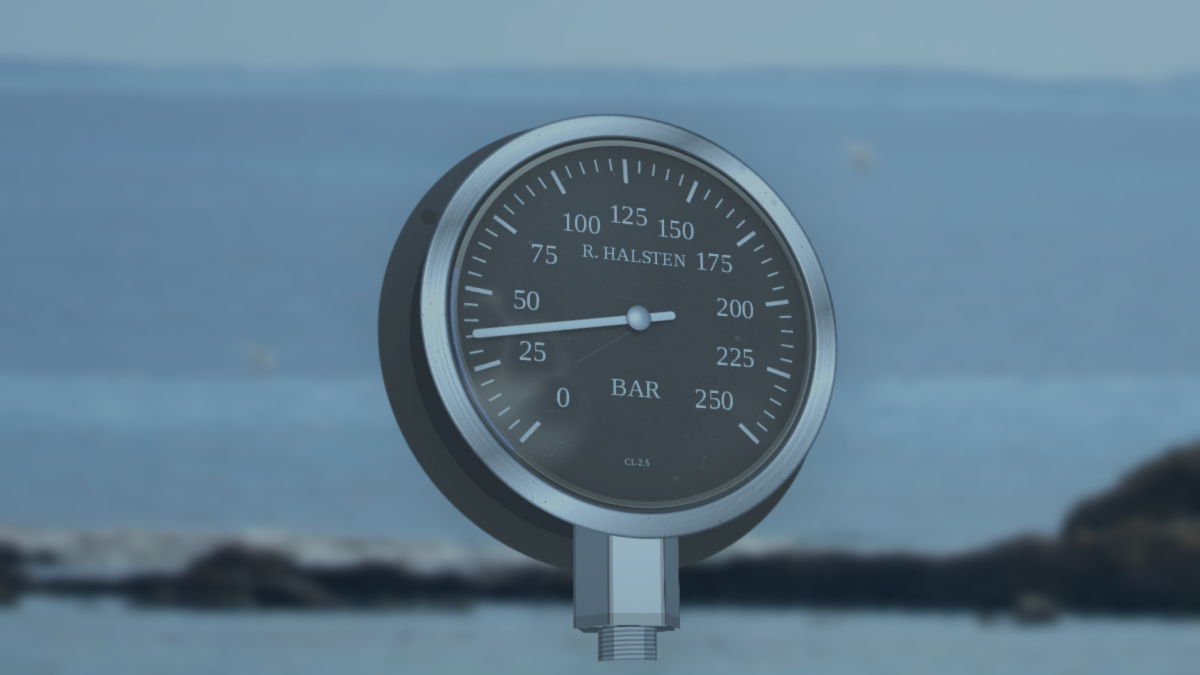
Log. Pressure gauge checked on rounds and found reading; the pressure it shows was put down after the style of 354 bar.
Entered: 35 bar
